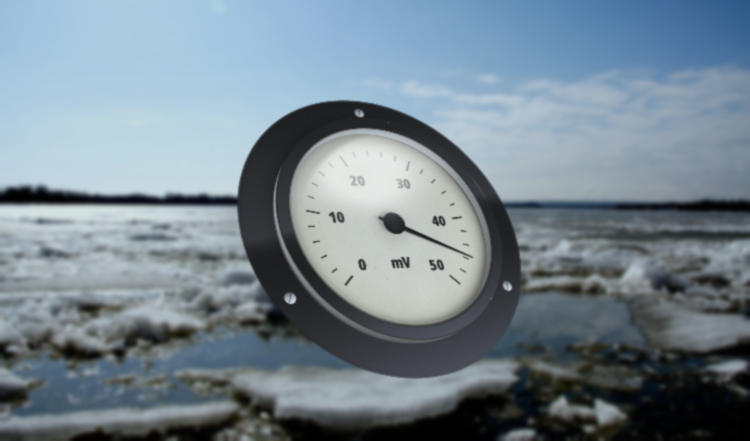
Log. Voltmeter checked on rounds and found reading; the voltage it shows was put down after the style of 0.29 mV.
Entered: 46 mV
